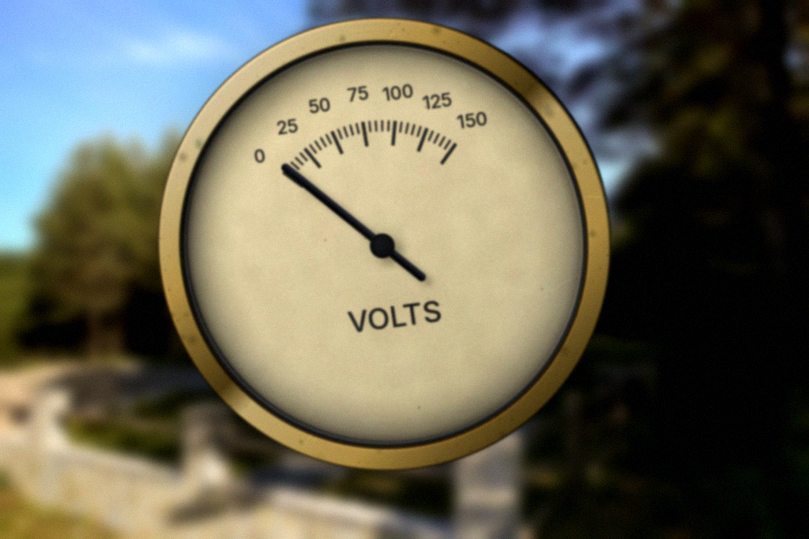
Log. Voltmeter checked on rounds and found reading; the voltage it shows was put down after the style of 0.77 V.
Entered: 5 V
